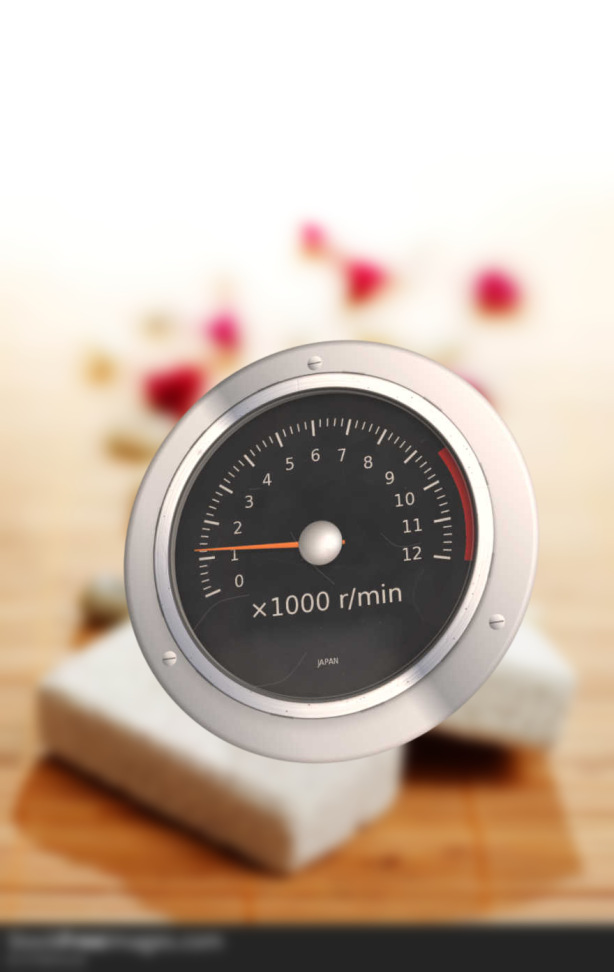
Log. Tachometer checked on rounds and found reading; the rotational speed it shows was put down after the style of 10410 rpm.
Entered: 1200 rpm
